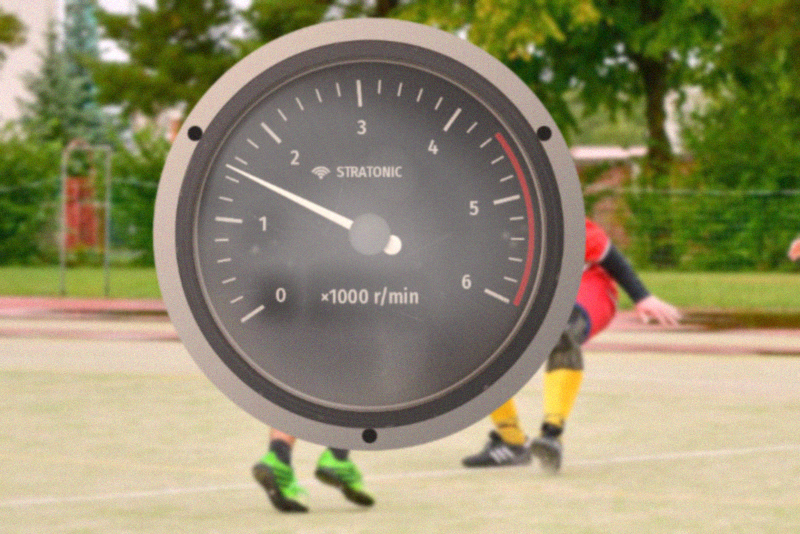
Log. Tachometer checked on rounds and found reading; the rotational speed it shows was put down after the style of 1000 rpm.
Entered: 1500 rpm
